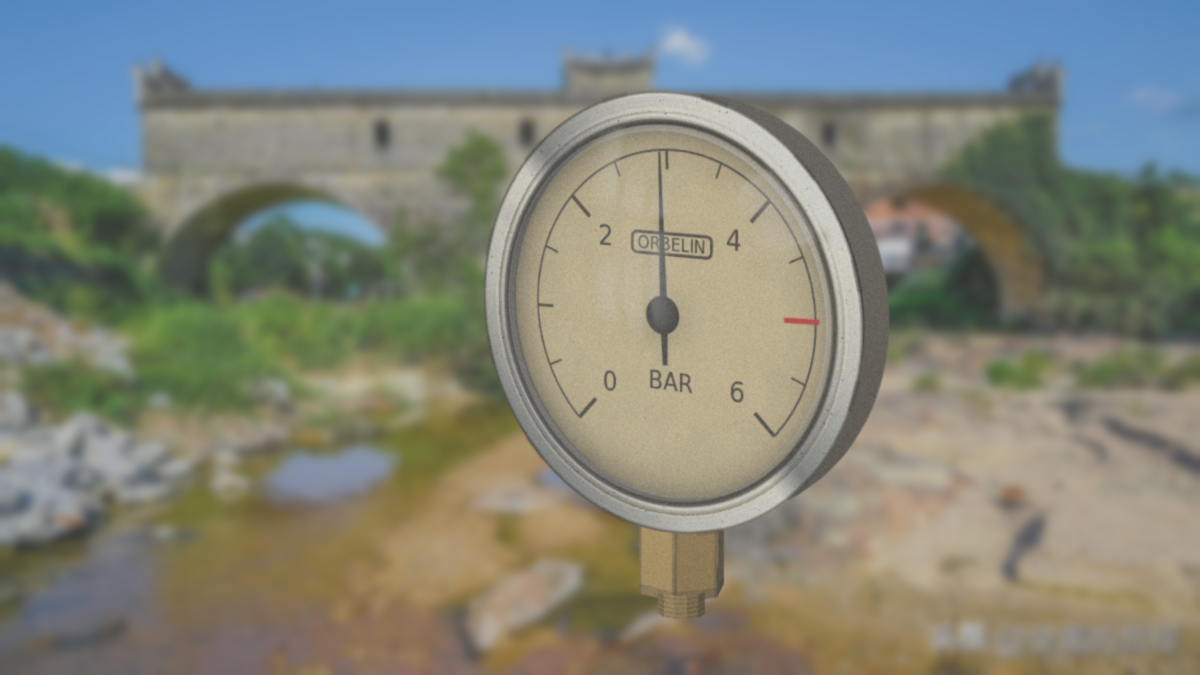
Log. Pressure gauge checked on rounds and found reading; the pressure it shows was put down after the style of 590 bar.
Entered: 3 bar
